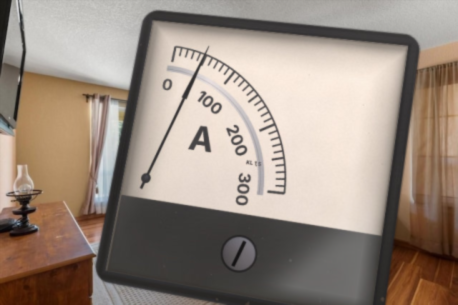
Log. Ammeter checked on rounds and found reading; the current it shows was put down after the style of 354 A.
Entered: 50 A
